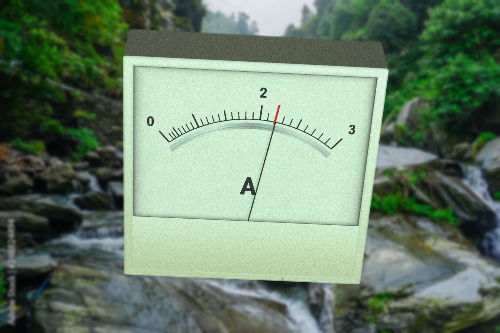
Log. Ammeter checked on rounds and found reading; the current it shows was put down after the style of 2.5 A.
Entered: 2.2 A
